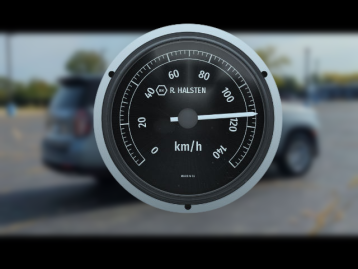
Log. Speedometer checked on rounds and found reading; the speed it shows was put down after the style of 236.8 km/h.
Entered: 114 km/h
